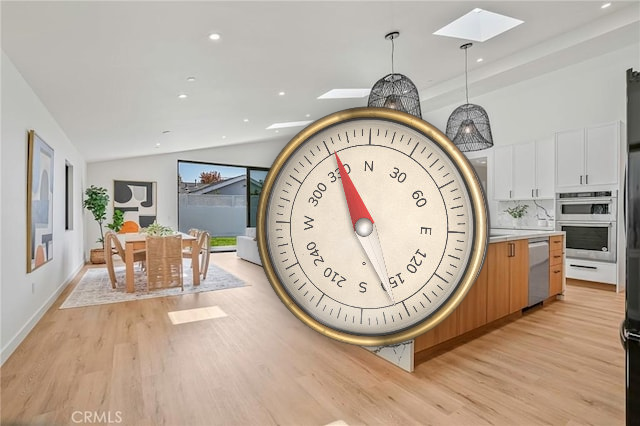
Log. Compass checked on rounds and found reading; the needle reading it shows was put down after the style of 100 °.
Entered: 335 °
